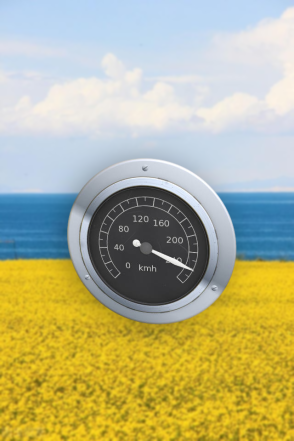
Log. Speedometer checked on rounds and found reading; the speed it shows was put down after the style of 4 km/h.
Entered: 240 km/h
